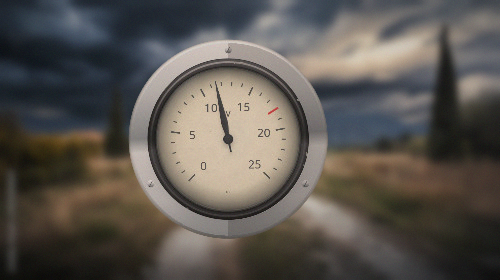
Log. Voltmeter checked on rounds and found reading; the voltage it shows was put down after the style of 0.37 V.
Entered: 11.5 V
